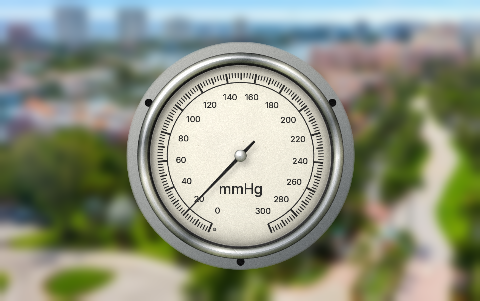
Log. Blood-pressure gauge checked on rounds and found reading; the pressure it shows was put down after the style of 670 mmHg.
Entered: 20 mmHg
